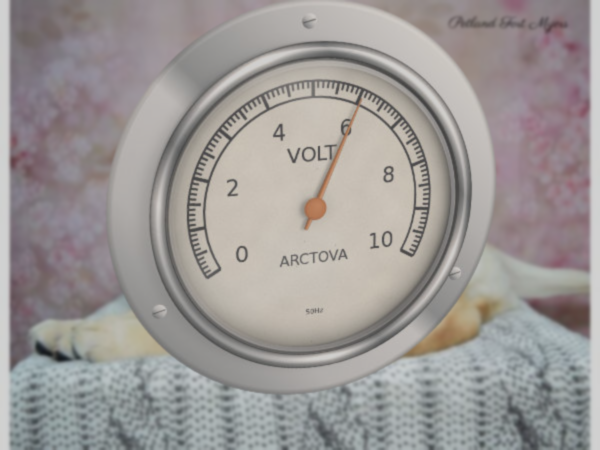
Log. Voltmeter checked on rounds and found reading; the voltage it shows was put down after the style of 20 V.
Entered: 6 V
